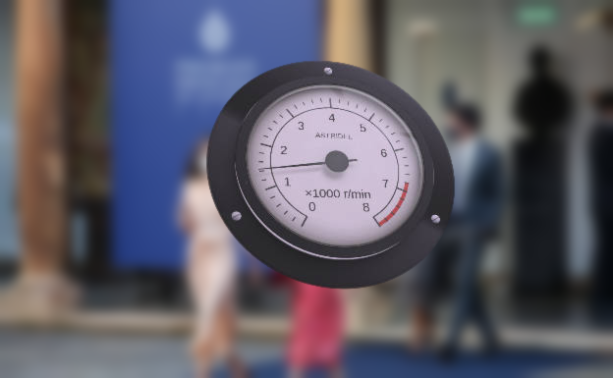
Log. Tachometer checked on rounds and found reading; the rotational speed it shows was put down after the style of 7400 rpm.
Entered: 1400 rpm
